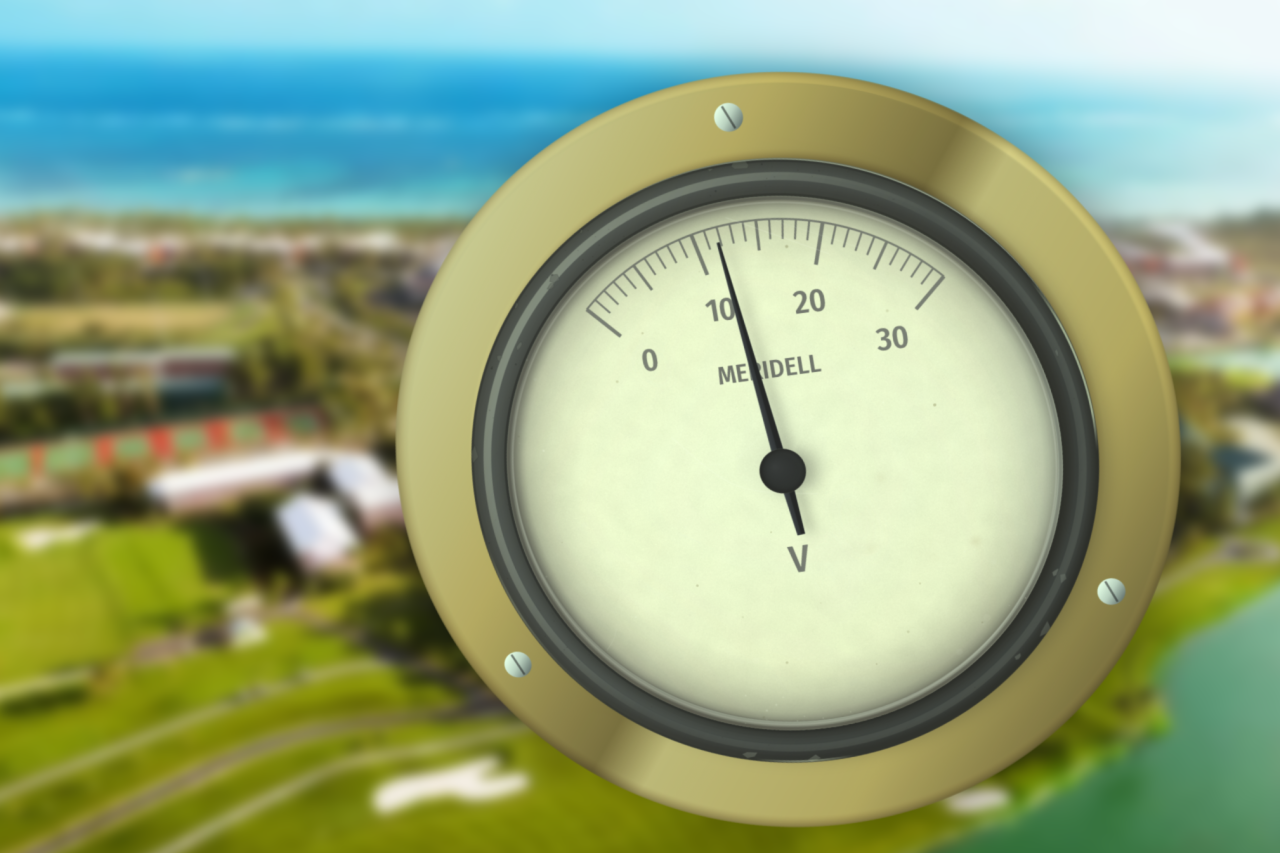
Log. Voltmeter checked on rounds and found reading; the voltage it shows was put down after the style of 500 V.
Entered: 12 V
